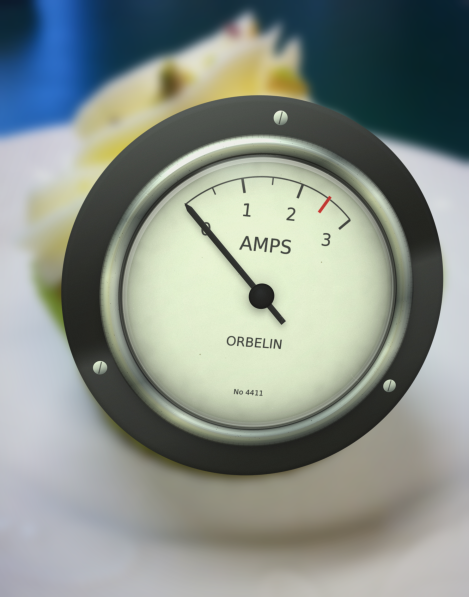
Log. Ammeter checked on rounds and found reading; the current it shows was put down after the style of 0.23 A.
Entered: 0 A
